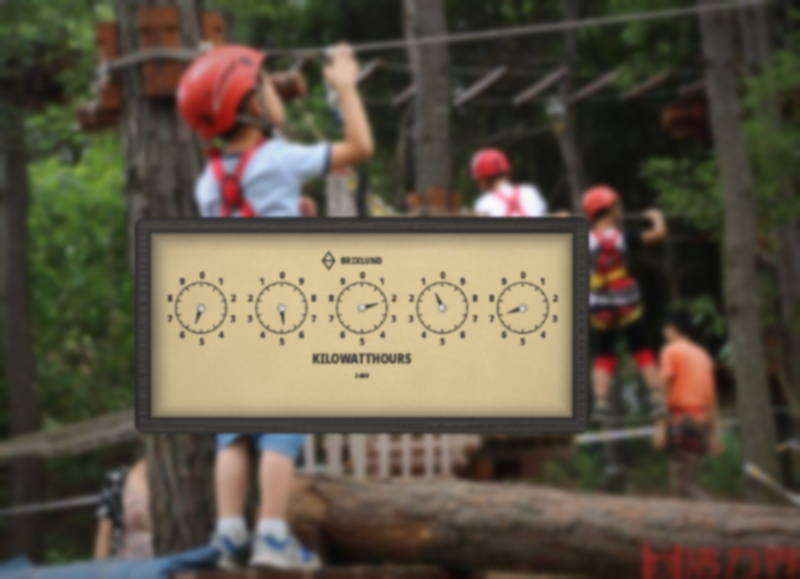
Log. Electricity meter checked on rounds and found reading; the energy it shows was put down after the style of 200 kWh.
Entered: 55207 kWh
